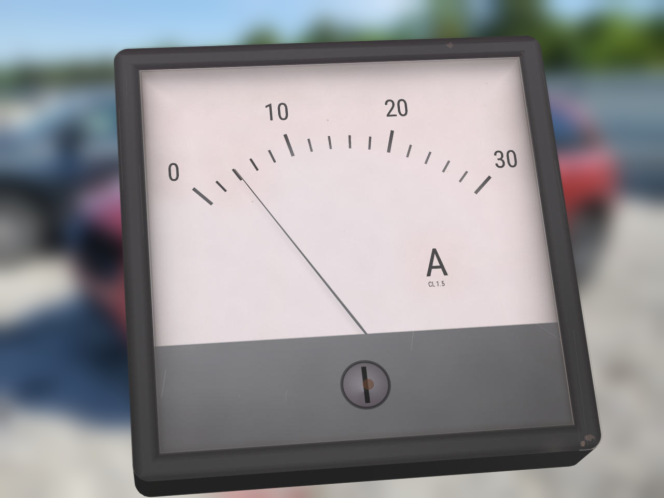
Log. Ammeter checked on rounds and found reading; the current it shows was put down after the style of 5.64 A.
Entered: 4 A
